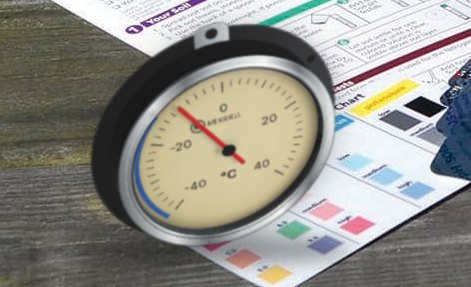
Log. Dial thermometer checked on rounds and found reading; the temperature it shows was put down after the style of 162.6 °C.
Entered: -10 °C
